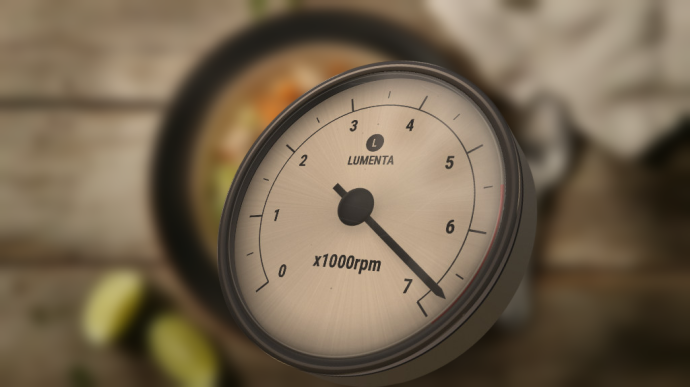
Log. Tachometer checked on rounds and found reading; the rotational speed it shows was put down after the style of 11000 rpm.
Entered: 6750 rpm
